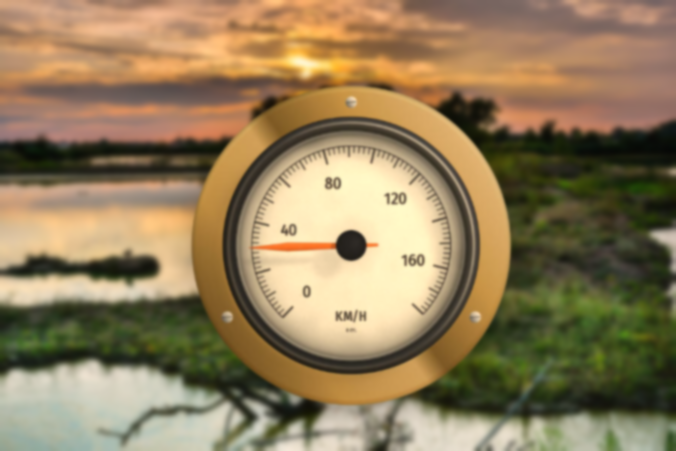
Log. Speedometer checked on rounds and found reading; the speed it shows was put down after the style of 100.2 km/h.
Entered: 30 km/h
